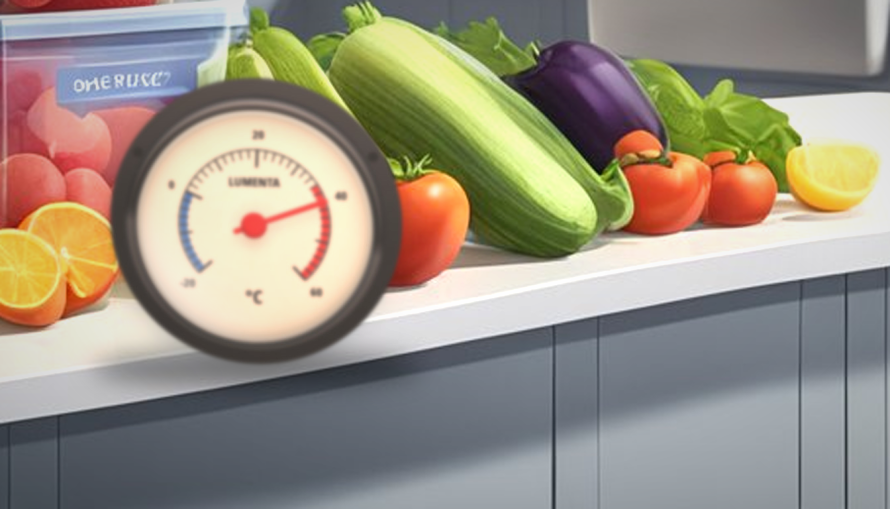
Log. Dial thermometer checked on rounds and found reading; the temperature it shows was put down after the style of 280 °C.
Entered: 40 °C
